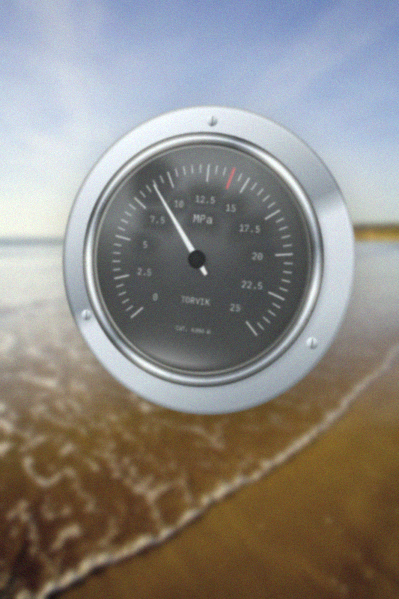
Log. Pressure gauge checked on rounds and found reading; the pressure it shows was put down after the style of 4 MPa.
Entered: 9 MPa
